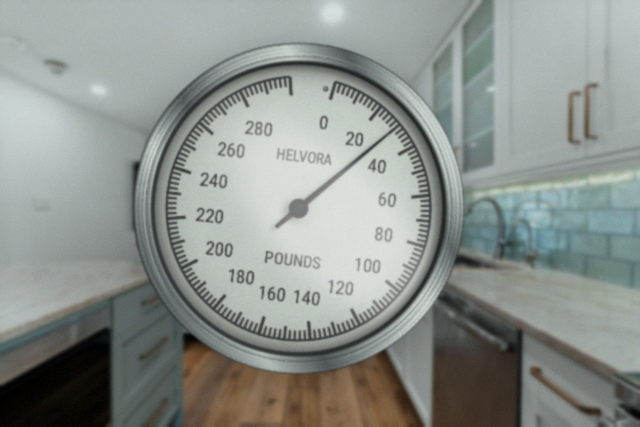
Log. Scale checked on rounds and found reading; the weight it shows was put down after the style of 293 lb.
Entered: 30 lb
